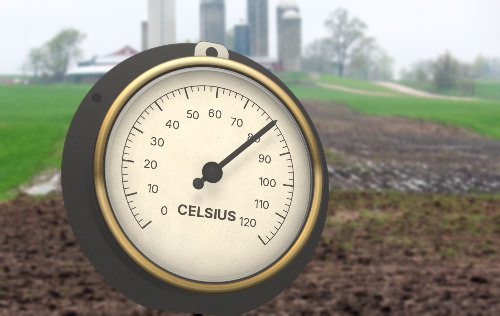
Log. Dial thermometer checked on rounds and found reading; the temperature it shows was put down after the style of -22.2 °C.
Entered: 80 °C
